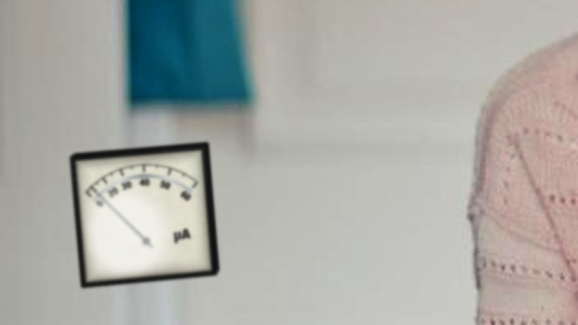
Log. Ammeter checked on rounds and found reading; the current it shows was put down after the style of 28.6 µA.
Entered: 10 µA
